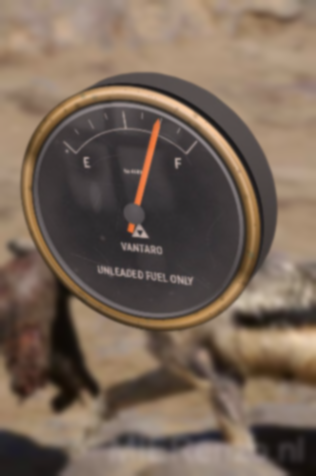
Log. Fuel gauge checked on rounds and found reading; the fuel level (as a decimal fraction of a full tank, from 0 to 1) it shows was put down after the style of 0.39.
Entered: 0.75
